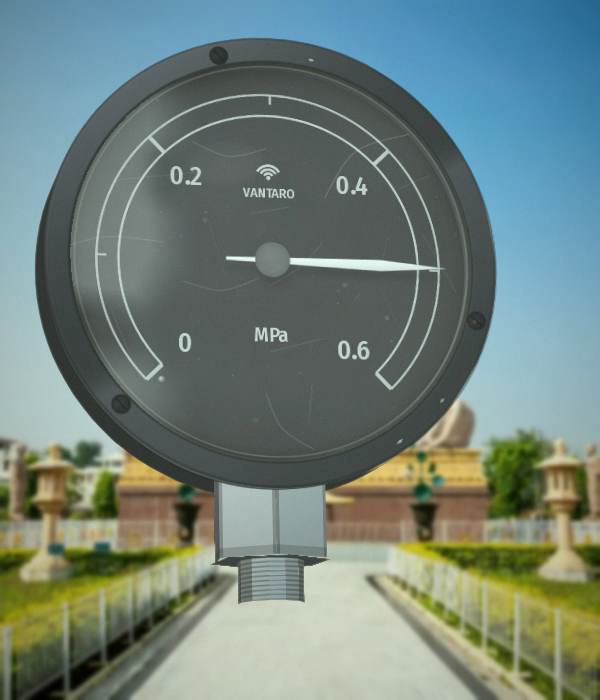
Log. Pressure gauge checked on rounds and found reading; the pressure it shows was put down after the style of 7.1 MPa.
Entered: 0.5 MPa
